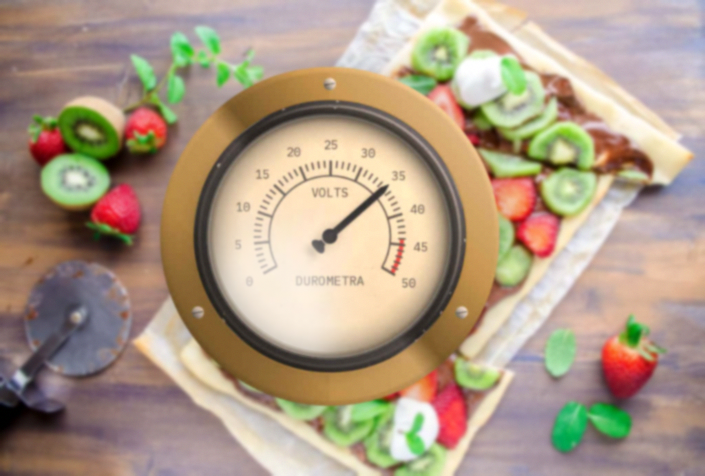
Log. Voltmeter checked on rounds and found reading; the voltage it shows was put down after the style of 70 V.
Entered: 35 V
